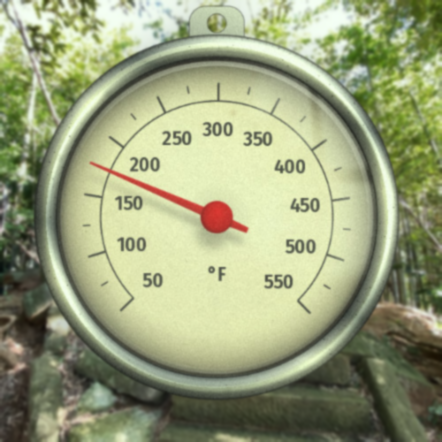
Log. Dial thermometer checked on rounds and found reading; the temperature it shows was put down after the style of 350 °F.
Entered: 175 °F
